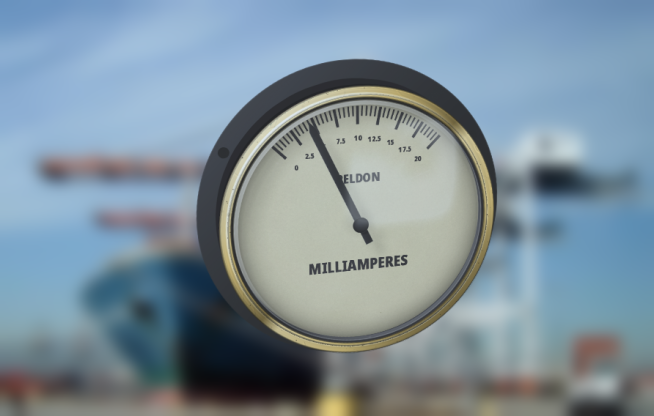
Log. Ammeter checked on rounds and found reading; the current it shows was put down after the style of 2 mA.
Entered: 4.5 mA
